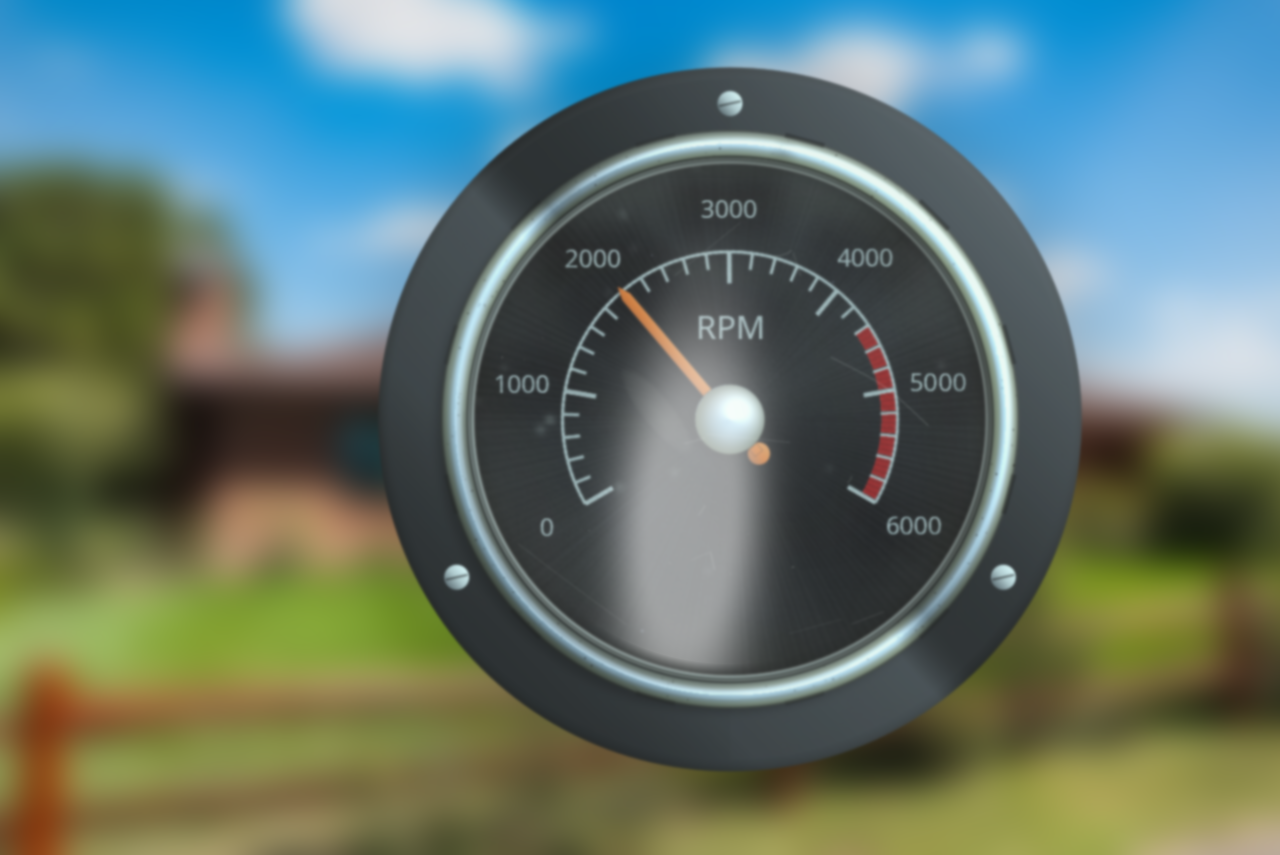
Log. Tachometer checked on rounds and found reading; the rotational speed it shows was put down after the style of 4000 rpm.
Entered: 2000 rpm
